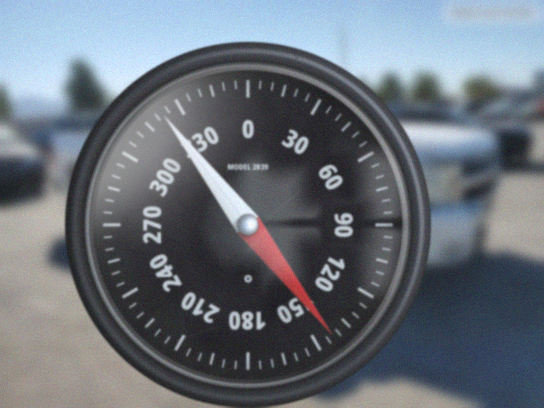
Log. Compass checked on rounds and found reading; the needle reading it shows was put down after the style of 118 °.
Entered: 142.5 °
